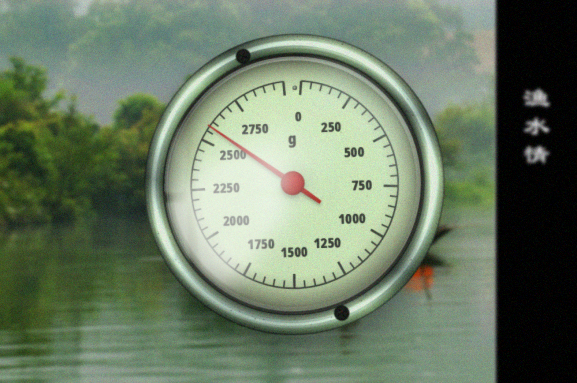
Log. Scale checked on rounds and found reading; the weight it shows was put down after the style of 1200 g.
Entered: 2575 g
